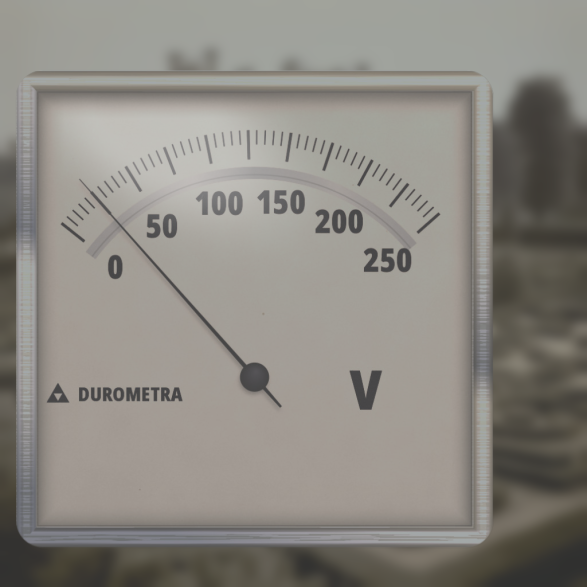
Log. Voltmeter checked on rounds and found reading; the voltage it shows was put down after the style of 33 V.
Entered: 25 V
